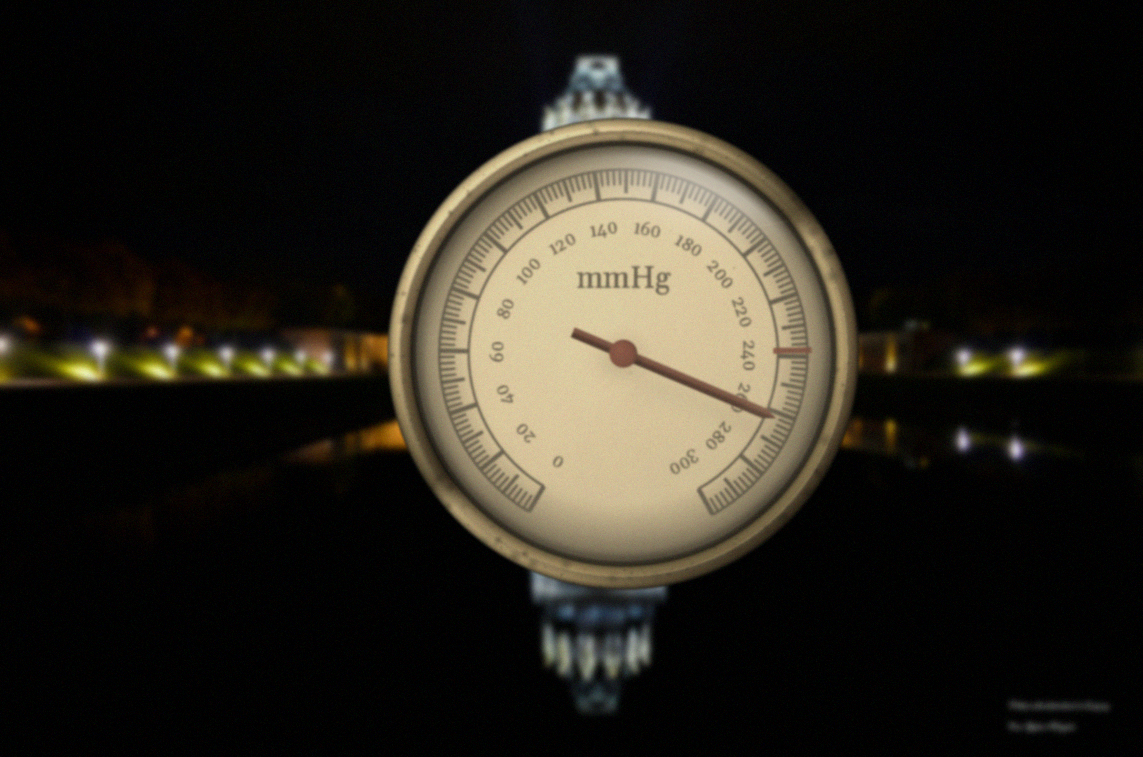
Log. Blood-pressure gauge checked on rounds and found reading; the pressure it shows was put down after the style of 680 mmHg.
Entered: 262 mmHg
